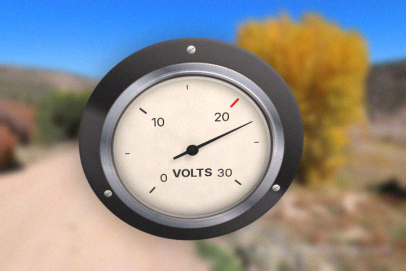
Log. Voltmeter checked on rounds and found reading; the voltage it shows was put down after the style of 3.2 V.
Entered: 22.5 V
